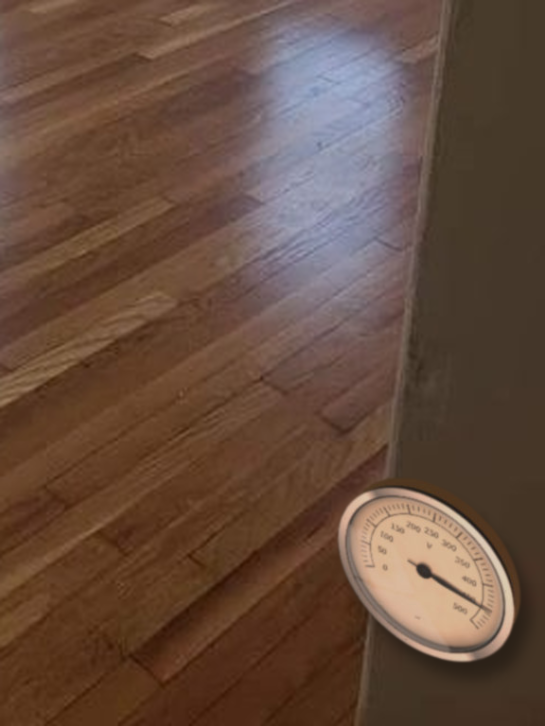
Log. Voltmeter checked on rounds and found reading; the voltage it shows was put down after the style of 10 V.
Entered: 450 V
